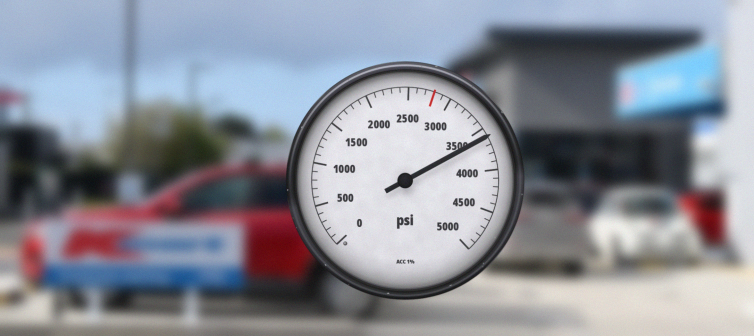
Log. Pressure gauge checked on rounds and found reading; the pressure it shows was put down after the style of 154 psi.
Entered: 3600 psi
